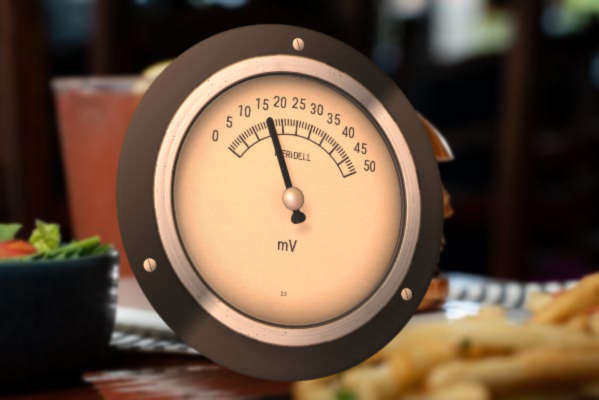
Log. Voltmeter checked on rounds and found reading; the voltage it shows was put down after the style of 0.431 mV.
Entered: 15 mV
